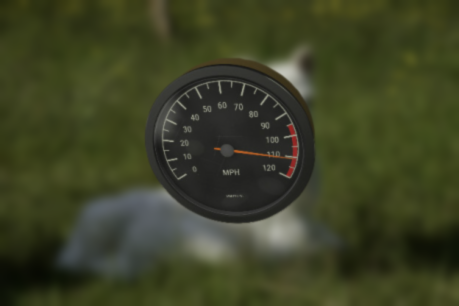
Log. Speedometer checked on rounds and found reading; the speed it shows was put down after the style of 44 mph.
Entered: 110 mph
